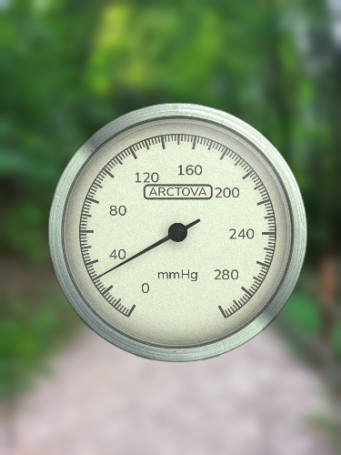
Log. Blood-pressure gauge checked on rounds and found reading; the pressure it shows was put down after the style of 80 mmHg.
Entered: 30 mmHg
